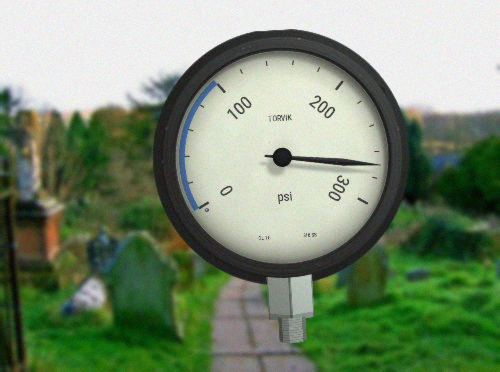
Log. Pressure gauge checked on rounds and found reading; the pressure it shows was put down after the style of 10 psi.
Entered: 270 psi
